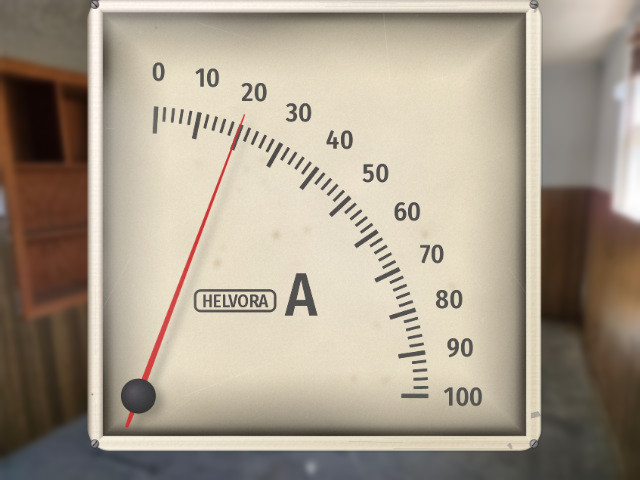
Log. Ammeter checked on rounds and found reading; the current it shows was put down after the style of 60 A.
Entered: 20 A
